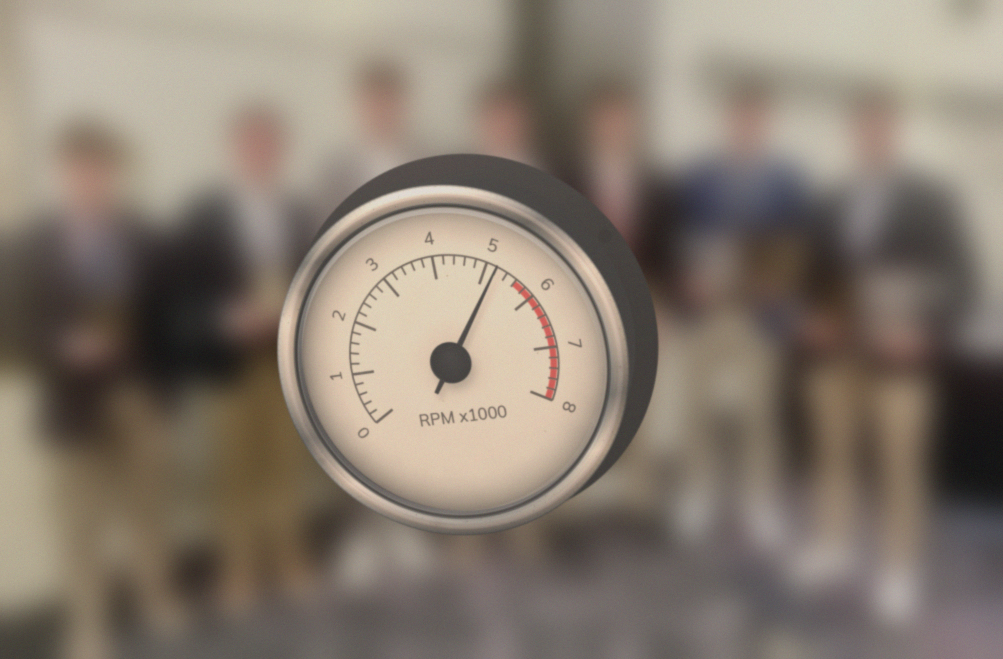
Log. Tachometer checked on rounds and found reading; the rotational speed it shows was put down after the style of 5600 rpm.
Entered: 5200 rpm
